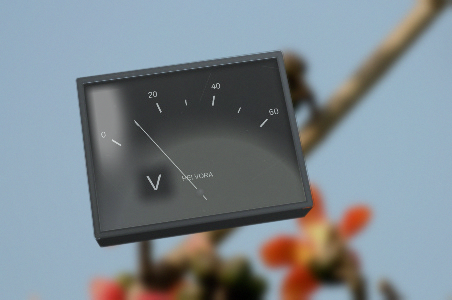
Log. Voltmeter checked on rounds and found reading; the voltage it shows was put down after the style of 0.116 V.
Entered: 10 V
